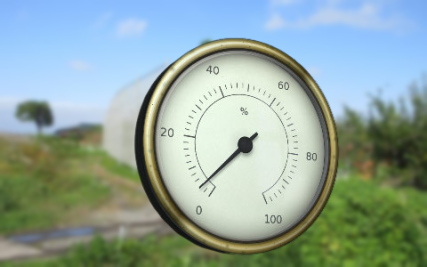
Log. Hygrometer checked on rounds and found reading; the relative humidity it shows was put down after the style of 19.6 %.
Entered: 4 %
